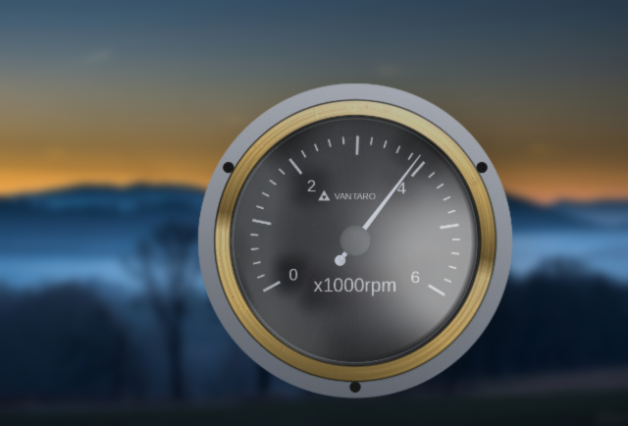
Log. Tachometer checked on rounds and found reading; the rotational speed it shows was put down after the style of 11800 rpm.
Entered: 3900 rpm
